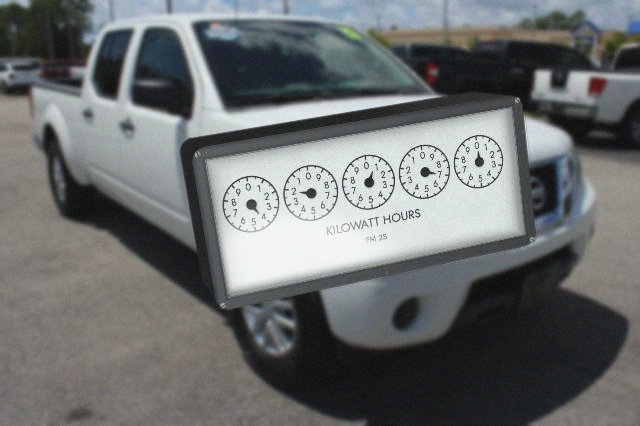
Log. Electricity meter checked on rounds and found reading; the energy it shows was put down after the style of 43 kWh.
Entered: 42070 kWh
